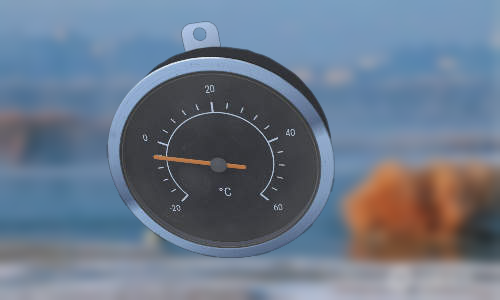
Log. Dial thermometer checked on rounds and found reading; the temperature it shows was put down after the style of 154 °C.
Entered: -4 °C
